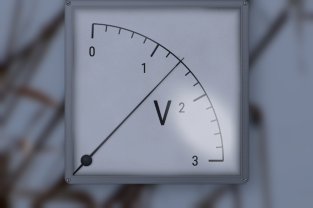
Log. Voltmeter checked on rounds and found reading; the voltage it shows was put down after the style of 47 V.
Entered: 1.4 V
